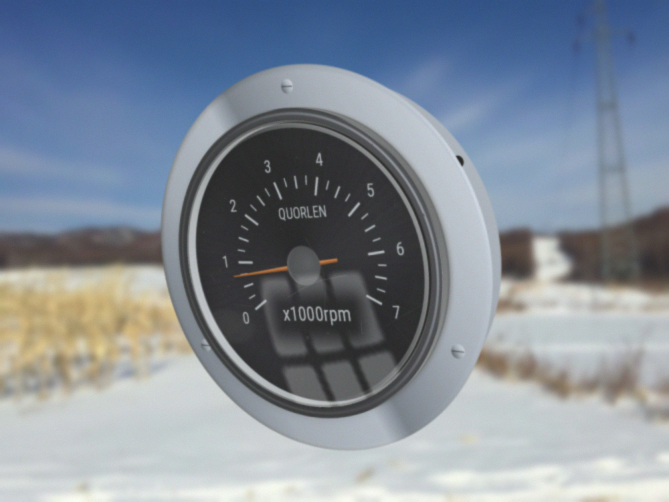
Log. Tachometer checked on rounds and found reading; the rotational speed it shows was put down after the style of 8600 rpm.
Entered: 750 rpm
